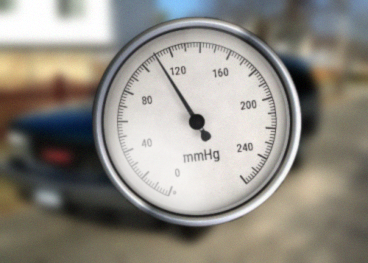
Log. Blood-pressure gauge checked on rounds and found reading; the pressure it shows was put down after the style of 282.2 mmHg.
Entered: 110 mmHg
